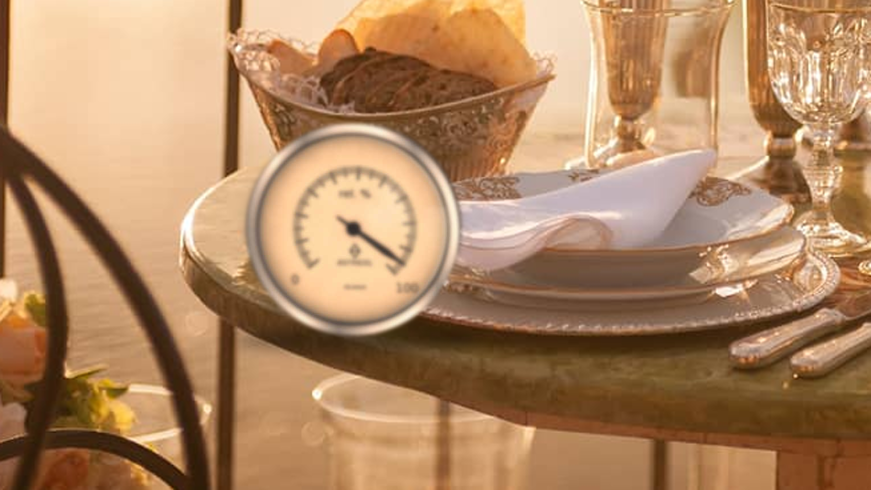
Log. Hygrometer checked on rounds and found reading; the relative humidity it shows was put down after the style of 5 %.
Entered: 95 %
